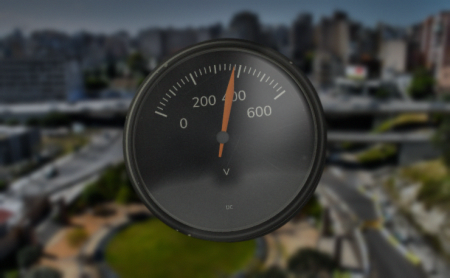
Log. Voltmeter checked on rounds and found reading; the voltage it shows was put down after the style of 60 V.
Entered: 380 V
